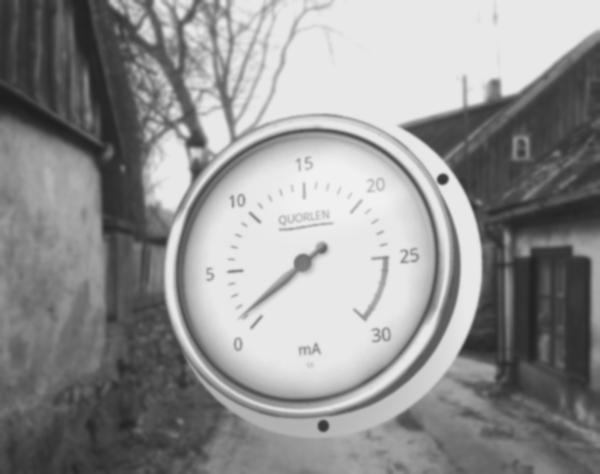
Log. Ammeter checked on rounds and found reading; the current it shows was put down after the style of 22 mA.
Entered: 1 mA
